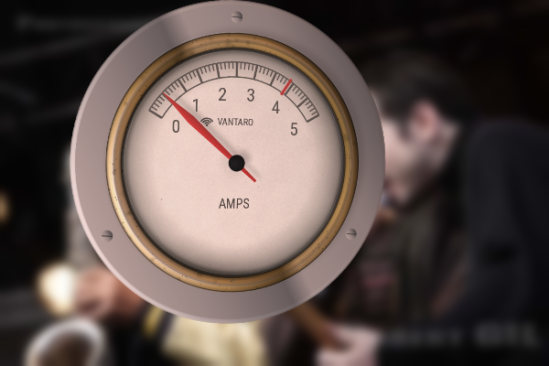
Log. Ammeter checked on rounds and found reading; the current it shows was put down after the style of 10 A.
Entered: 0.5 A
